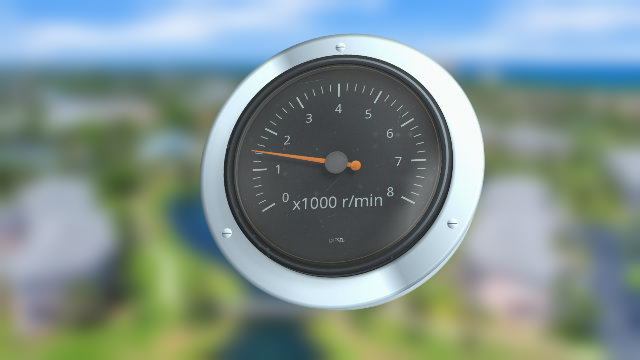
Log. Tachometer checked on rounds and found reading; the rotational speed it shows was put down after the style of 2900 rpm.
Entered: 1400 rpm
